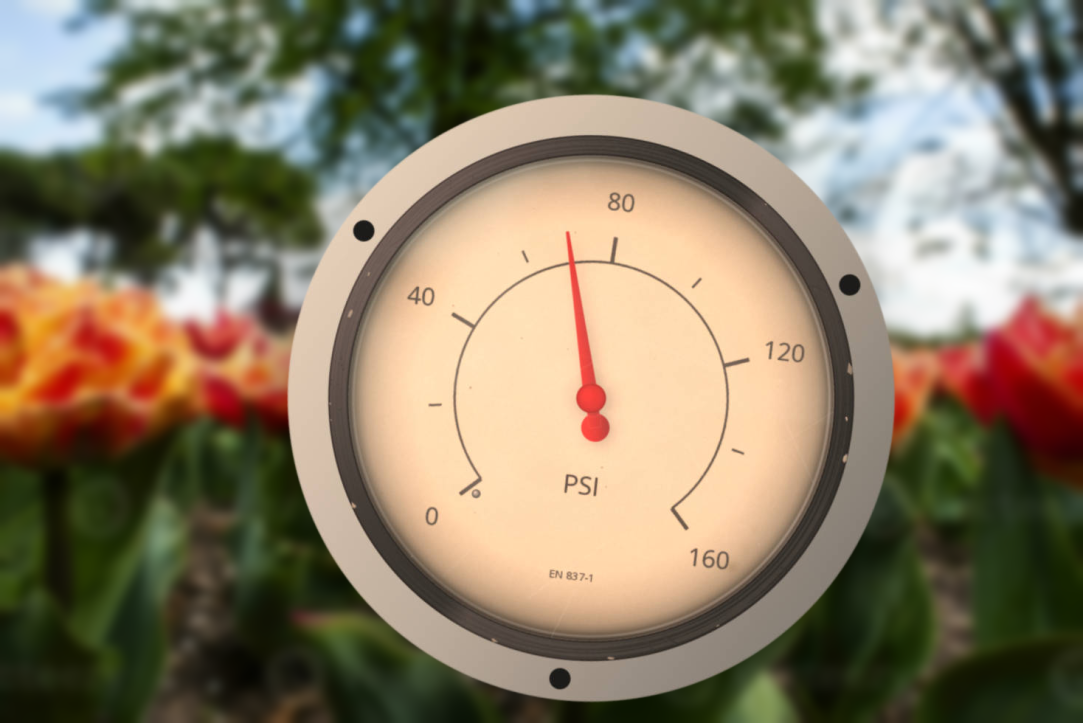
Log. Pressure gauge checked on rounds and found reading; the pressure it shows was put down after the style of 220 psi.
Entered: 70 psi
